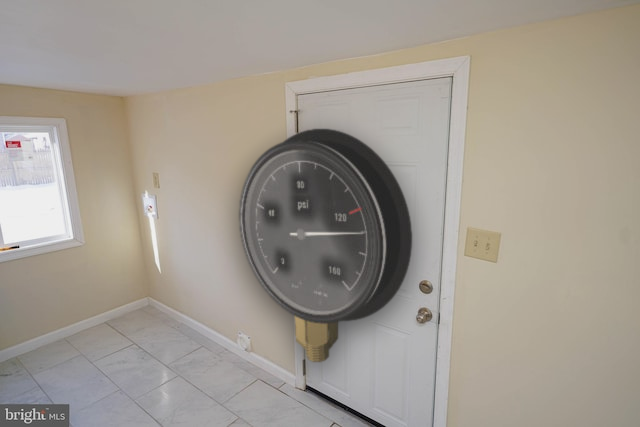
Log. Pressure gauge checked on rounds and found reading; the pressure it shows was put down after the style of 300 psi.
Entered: 130 psi
